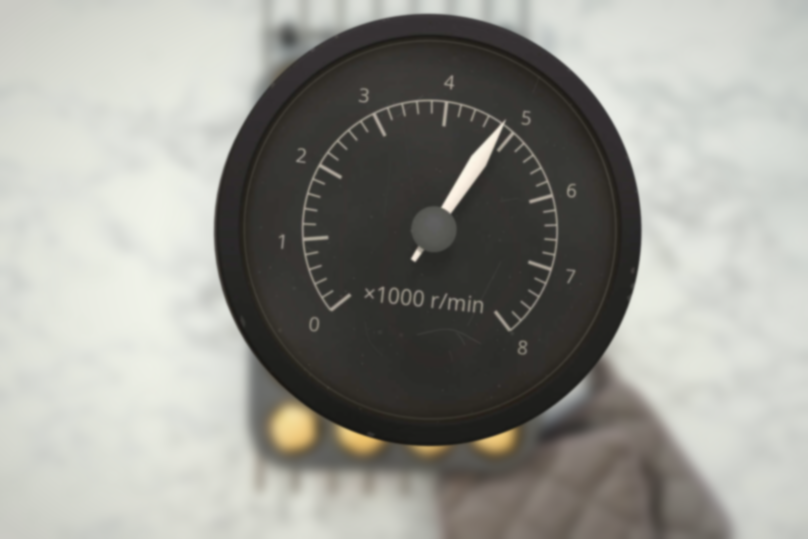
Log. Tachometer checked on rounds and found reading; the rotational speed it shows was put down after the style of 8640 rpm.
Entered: 4800 rpm
